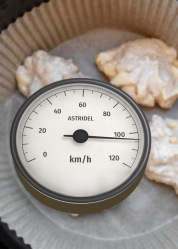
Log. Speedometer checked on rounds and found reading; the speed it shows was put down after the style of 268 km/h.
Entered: 105 km/h
